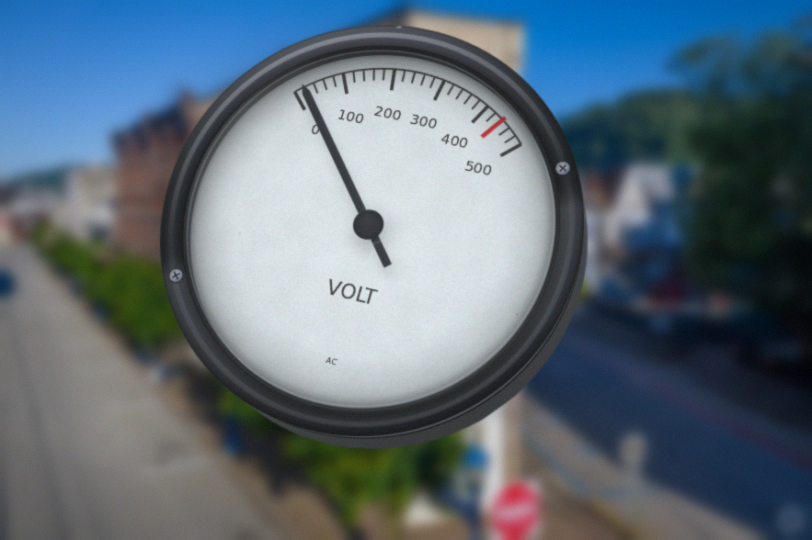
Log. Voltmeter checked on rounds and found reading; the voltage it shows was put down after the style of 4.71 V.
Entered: 20 V
